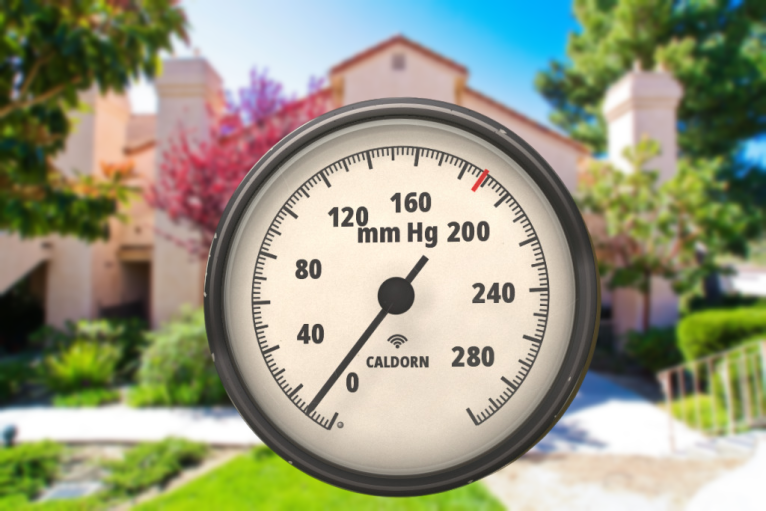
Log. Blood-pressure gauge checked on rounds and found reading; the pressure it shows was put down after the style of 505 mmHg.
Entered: 10 mmHg
